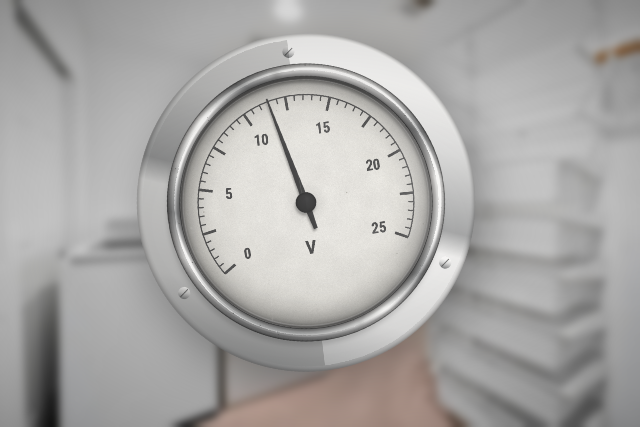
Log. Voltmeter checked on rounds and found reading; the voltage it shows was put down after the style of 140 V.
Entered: 11.5 V
